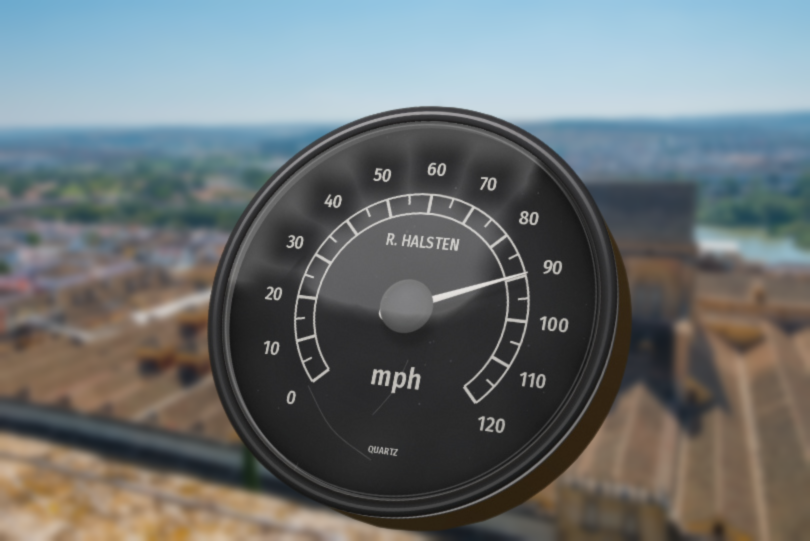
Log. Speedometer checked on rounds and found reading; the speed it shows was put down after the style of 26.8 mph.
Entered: 90 mph
